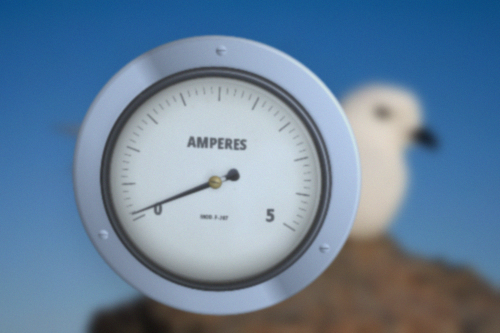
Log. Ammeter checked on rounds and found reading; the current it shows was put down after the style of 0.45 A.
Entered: 0.1 A
